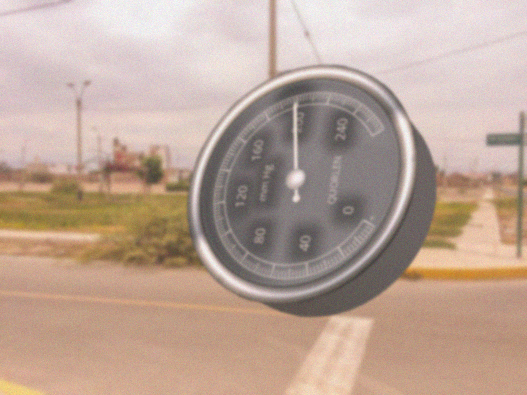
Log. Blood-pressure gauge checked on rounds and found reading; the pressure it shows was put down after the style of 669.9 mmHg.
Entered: 200 mmHg
